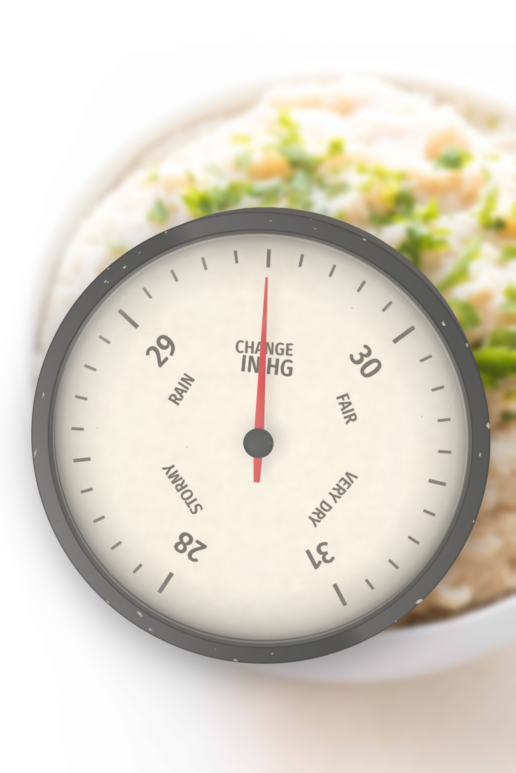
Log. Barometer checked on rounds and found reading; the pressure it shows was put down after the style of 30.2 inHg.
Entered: 29.5 inHg
